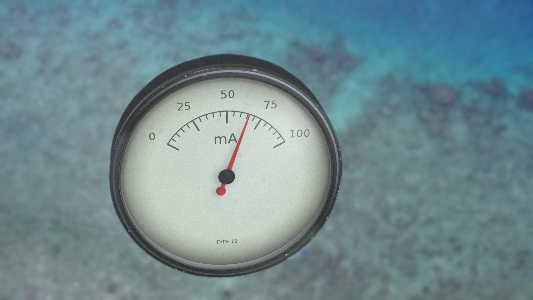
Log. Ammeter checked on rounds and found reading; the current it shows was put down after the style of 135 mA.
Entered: 65 mA
